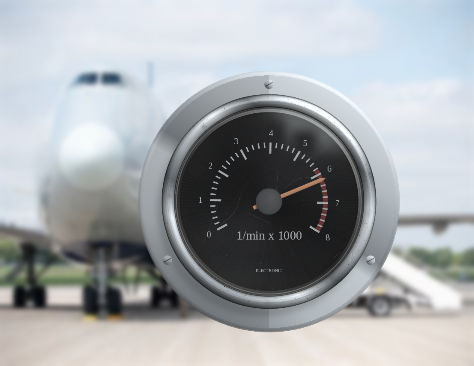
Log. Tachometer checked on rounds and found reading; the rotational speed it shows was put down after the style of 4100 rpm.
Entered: 6200 rpm
